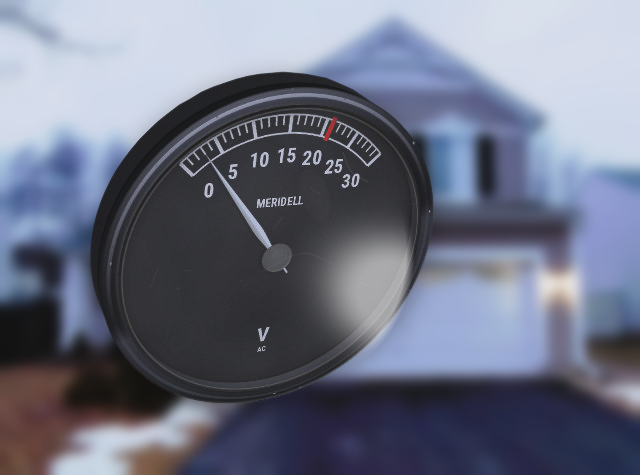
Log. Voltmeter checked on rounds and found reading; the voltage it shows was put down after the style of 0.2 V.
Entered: 3 V
